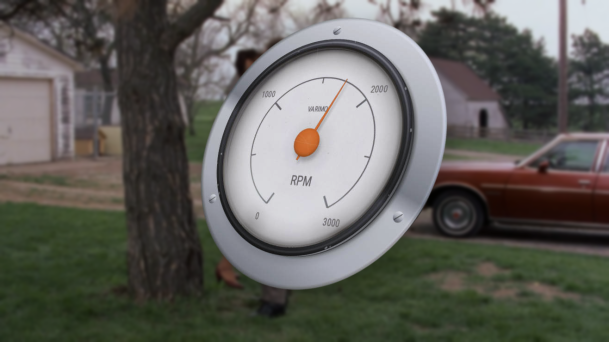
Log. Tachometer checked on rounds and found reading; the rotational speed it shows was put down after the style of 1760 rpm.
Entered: 1750 rpm
